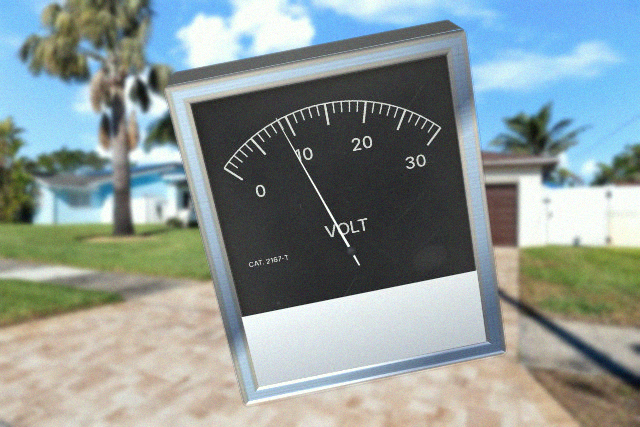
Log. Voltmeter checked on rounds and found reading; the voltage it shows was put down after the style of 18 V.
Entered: 9 V
